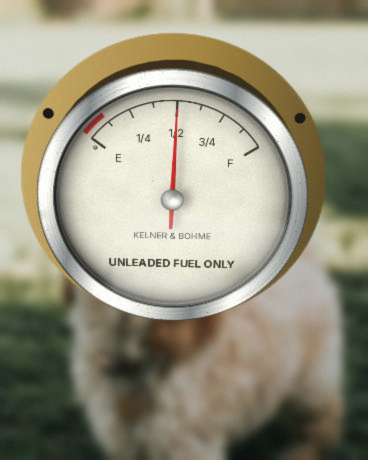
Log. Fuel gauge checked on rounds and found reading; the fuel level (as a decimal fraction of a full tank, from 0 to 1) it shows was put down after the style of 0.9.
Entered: 0.5
